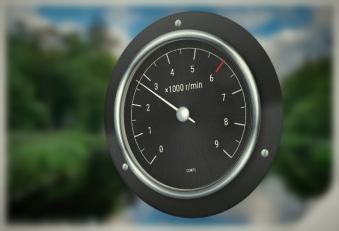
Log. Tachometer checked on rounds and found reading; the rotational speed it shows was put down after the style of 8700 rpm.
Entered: 2750 rpm
